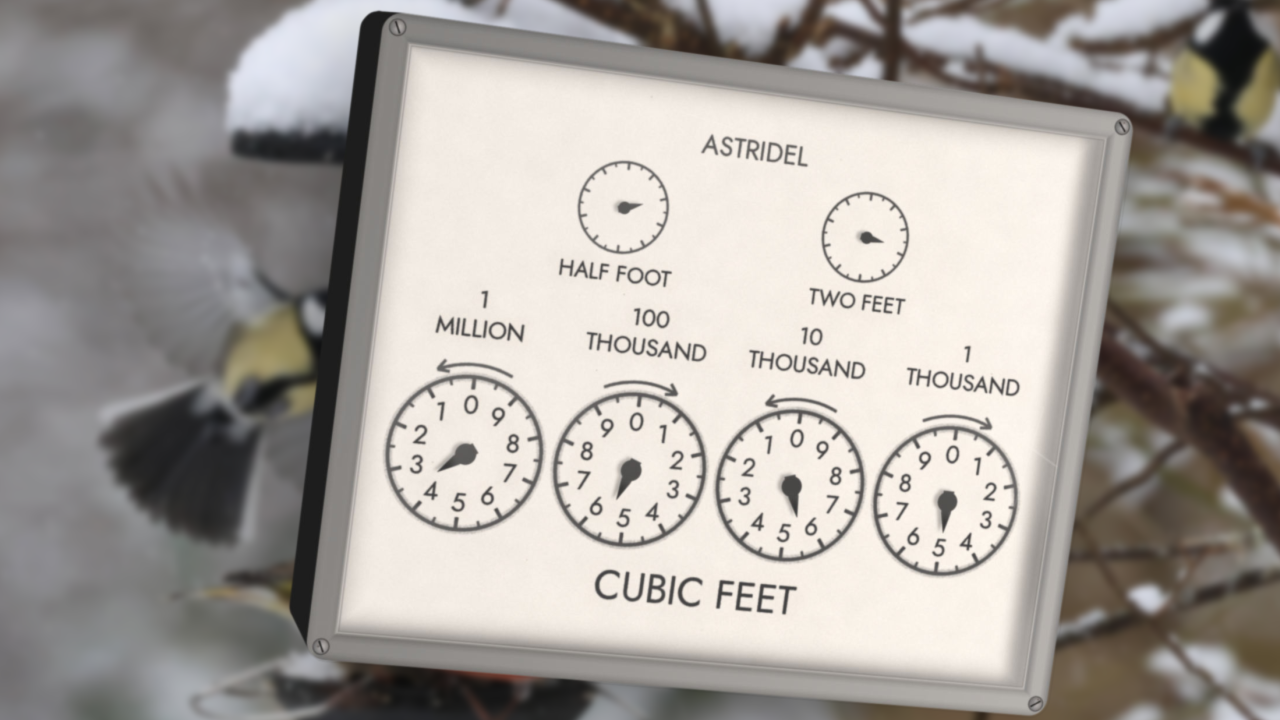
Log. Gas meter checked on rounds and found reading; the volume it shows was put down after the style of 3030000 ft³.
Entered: 355500 ft³
